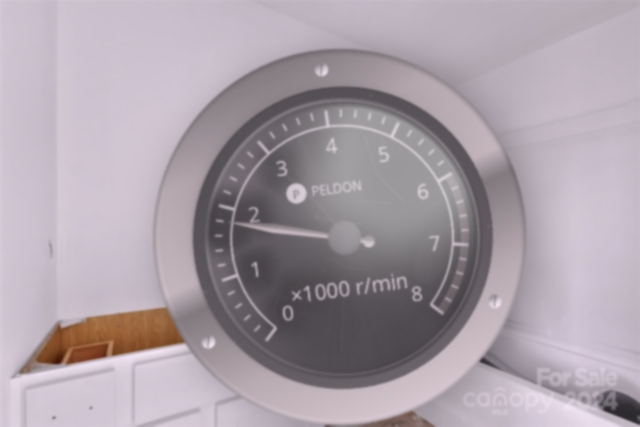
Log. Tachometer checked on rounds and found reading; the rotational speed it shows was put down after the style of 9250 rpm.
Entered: 1800 rpm
